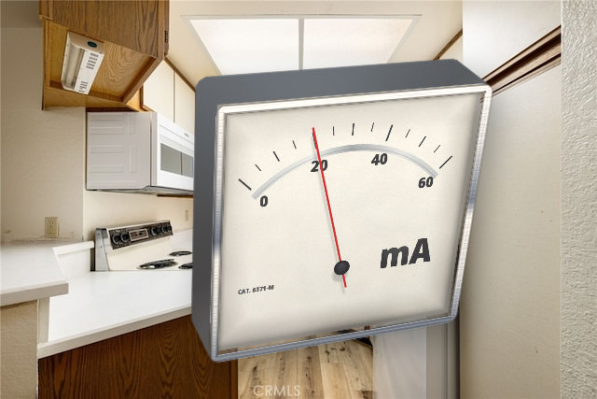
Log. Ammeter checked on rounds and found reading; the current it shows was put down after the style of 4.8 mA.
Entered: 20 mA
